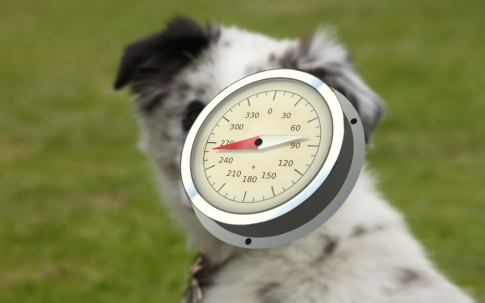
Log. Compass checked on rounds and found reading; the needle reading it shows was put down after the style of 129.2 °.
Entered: 260 °
